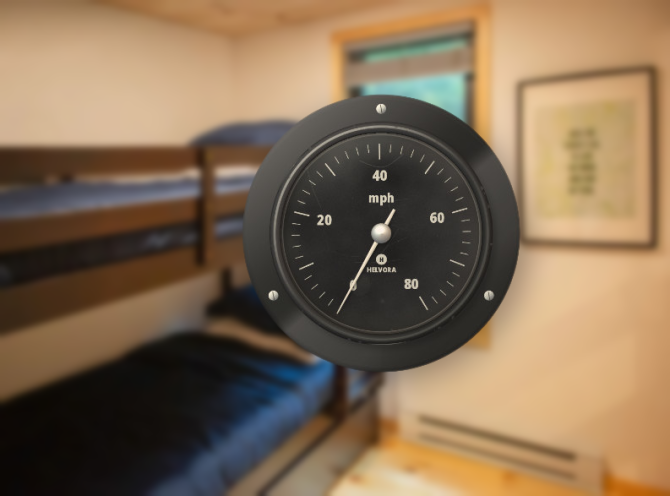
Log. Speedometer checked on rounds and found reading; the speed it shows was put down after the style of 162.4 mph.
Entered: 0 mph
